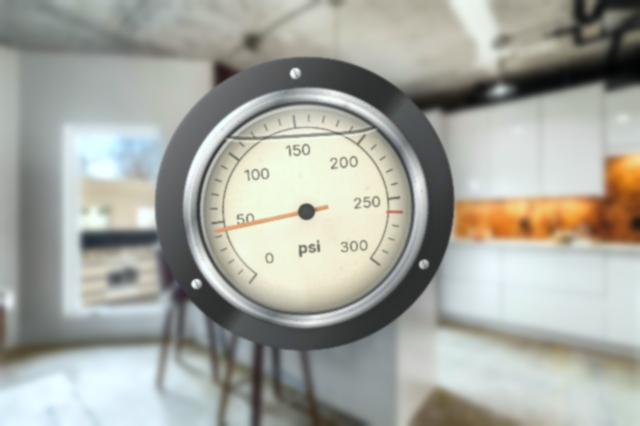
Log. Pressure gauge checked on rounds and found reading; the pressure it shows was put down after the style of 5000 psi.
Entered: 45 psi
